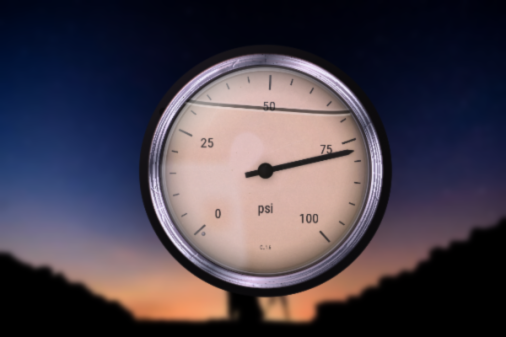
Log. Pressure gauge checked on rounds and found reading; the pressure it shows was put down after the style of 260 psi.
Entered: 77.5 psi
